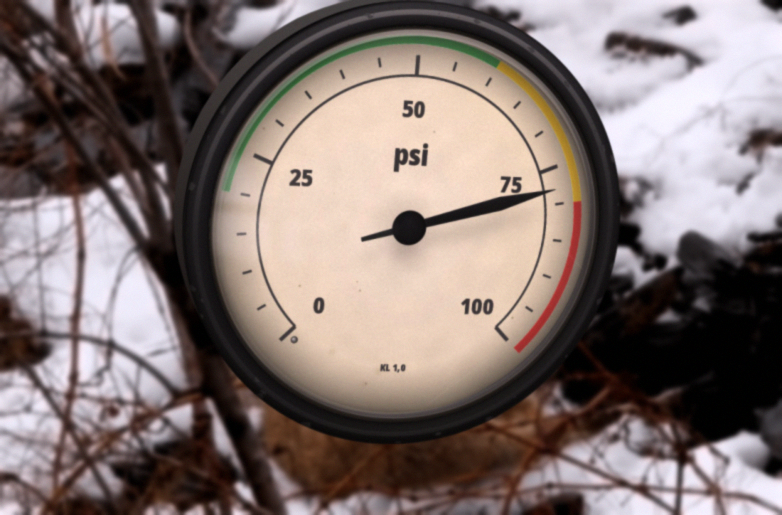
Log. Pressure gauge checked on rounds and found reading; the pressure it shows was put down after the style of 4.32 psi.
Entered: 77.5 psi
